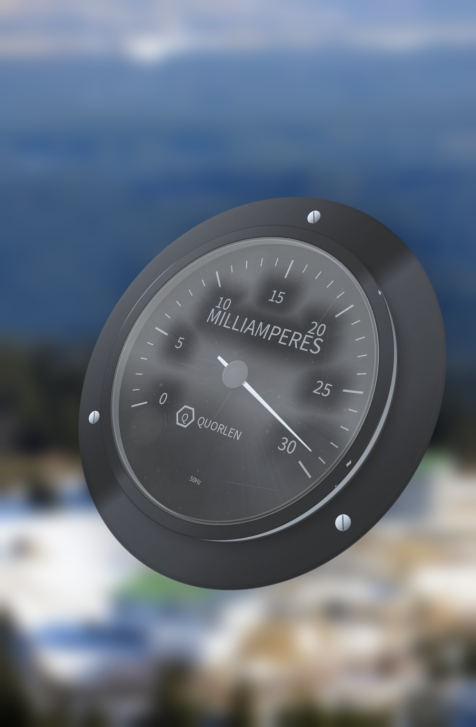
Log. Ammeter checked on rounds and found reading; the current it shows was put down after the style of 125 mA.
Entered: 29 mA
